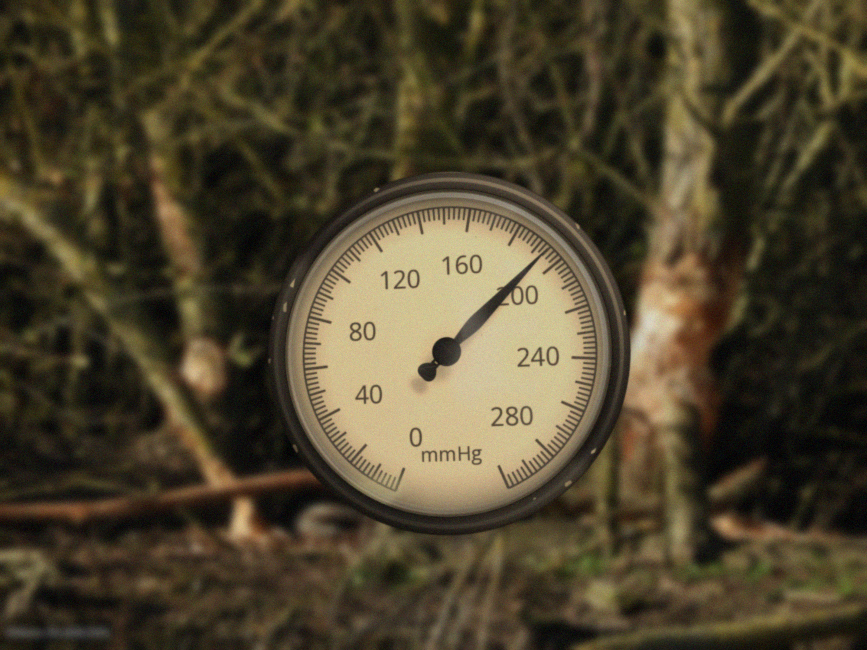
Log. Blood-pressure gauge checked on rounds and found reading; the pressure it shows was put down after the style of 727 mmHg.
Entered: 194 mmHg
